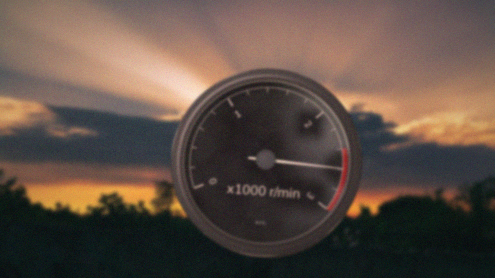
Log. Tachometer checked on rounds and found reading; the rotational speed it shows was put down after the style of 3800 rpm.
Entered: 2600 rpm
